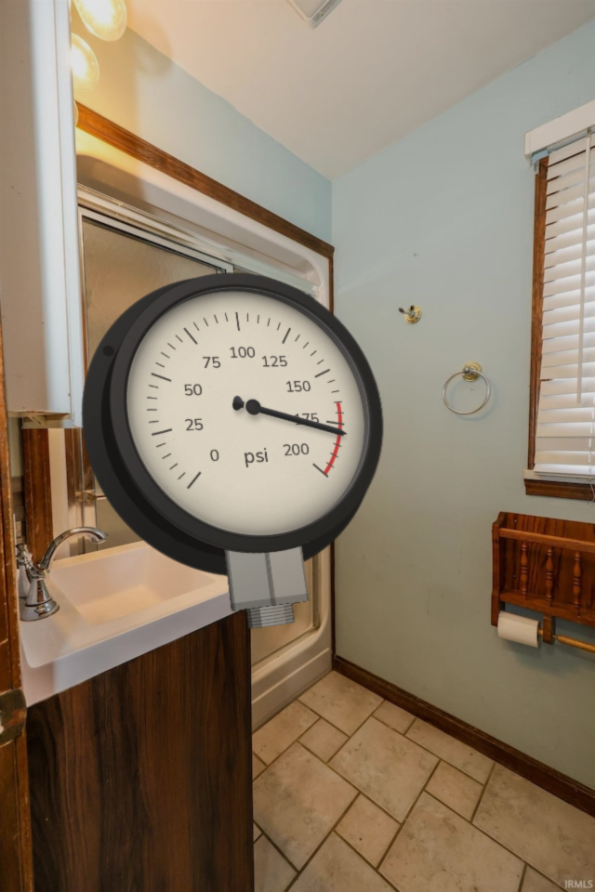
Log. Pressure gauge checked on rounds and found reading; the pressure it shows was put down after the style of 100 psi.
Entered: 180 psi
